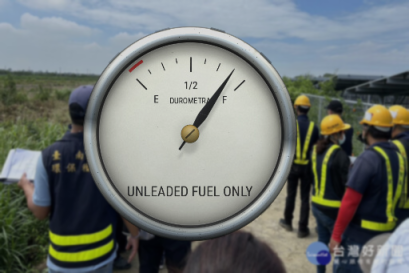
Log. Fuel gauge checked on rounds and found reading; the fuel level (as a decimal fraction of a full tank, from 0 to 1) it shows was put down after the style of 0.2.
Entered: 0.875
